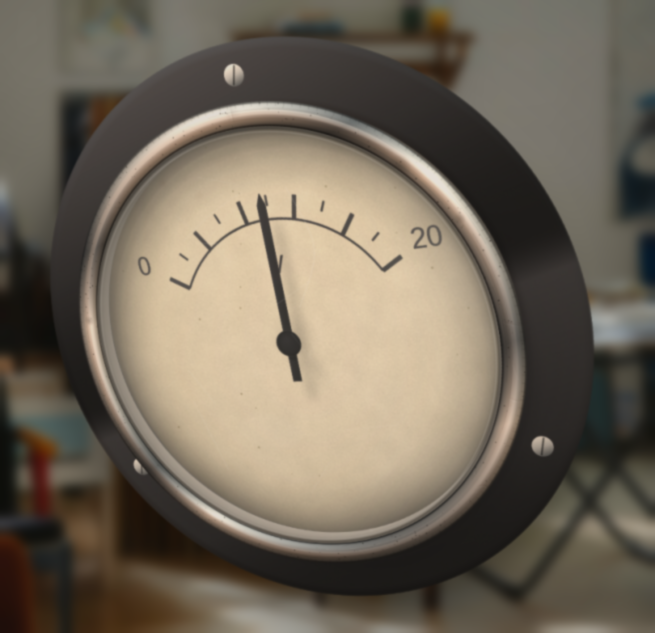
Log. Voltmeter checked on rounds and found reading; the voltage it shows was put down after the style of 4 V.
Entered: 10 V
